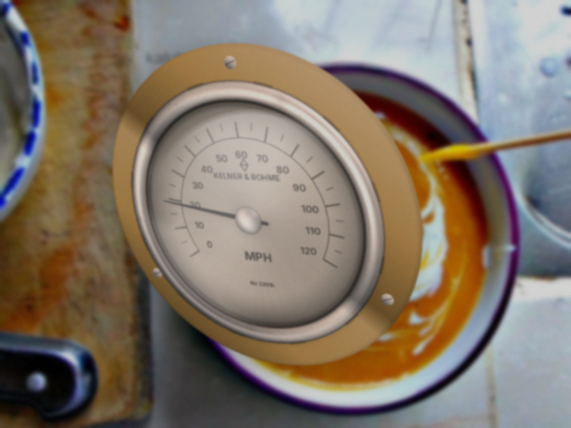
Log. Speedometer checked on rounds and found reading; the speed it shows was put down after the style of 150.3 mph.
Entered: 20 mph
